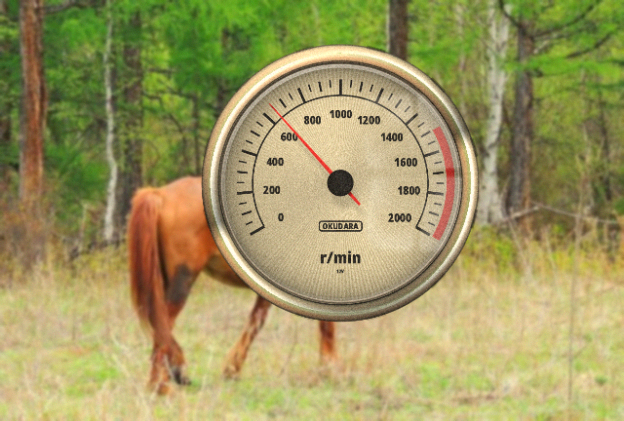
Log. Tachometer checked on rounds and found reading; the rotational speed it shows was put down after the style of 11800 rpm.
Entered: 650 rpm
